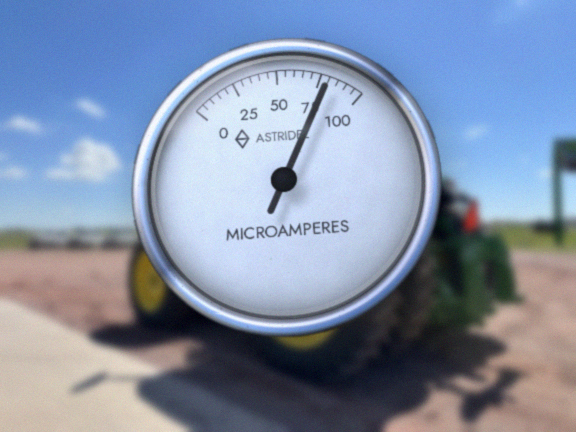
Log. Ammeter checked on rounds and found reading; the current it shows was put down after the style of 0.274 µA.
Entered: 80 µA
